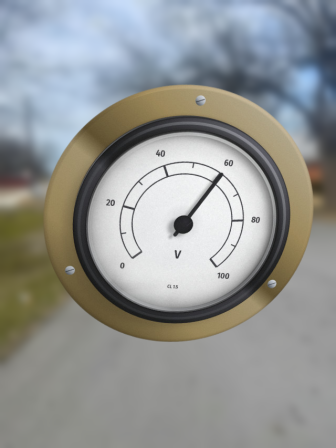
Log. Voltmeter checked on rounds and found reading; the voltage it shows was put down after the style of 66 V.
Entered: 60 V
